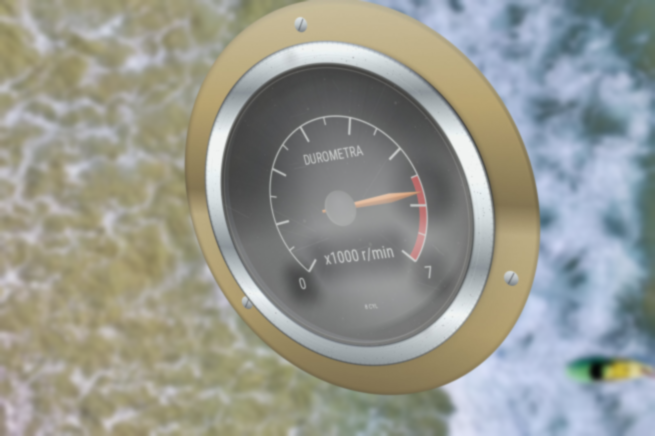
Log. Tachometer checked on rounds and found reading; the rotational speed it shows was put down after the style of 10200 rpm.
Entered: 5750 rpm
